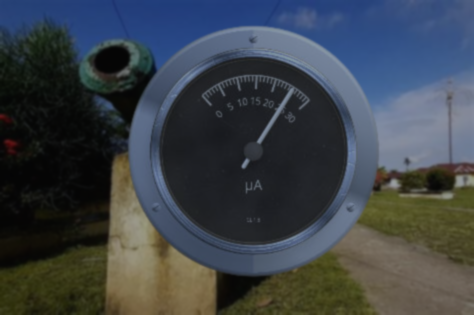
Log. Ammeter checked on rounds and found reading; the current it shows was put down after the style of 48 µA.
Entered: 25 µA
